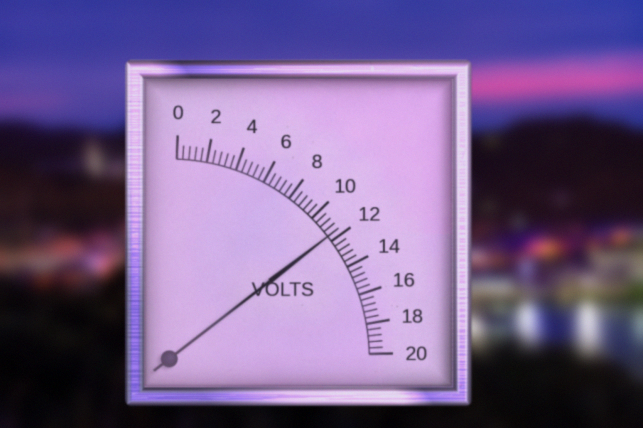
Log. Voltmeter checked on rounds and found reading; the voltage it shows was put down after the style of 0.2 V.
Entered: 11.6 V
